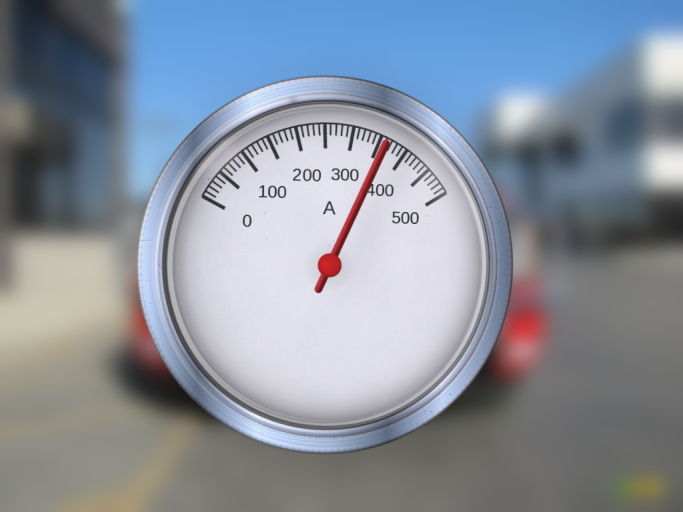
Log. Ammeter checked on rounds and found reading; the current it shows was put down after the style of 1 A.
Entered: 360 A
